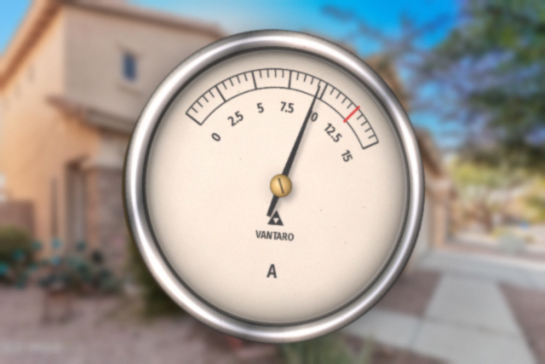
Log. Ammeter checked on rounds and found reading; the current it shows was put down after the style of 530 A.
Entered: 9.5 A
